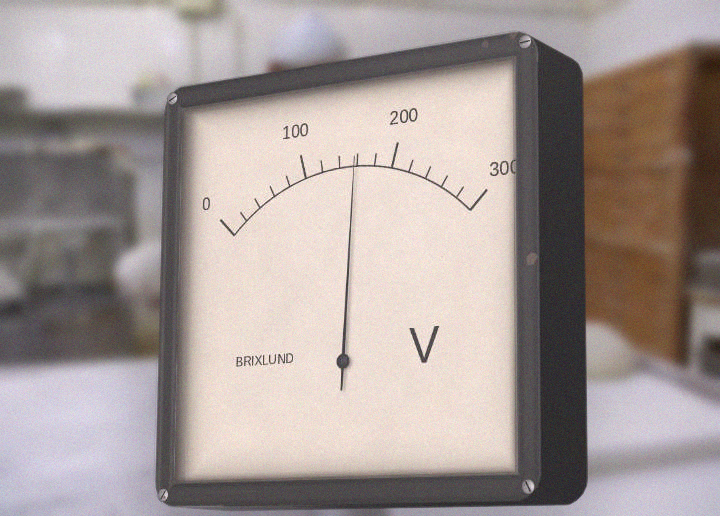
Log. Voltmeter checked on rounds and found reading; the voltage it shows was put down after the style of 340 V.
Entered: 160 V
